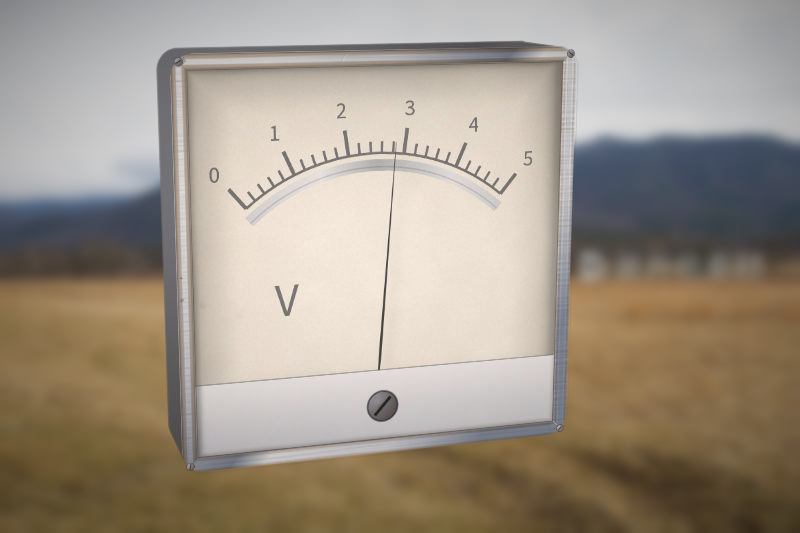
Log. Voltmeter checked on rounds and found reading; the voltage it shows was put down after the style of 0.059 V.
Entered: 2.8 V
